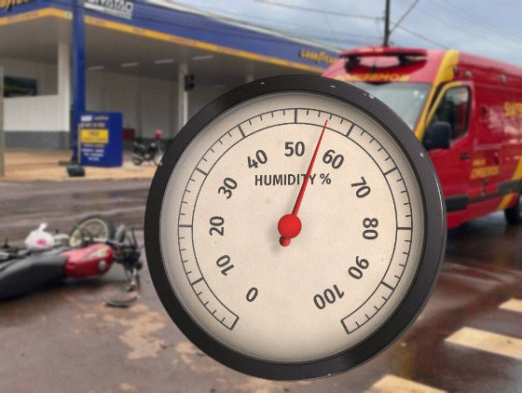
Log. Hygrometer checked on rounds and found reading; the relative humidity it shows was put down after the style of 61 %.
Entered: 56 %
